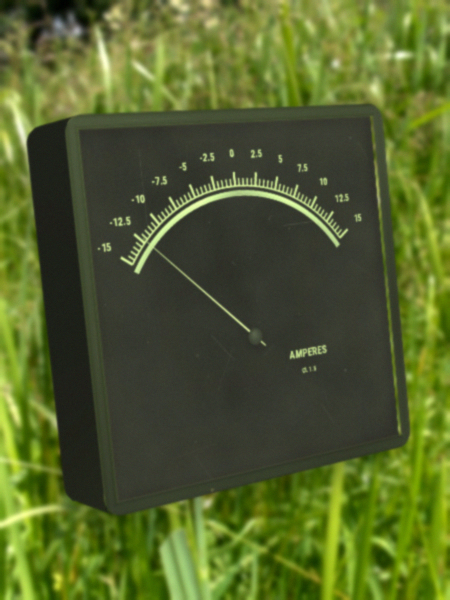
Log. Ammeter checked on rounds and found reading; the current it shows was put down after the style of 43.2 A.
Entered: -12.5 A
